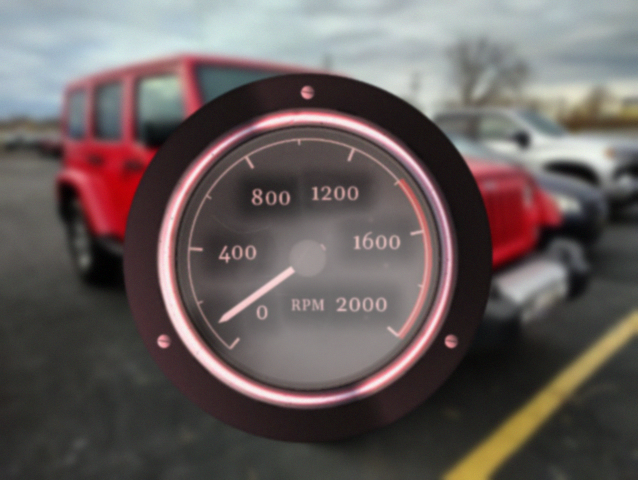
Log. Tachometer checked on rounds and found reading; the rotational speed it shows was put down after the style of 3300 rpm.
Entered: 100 rpm
